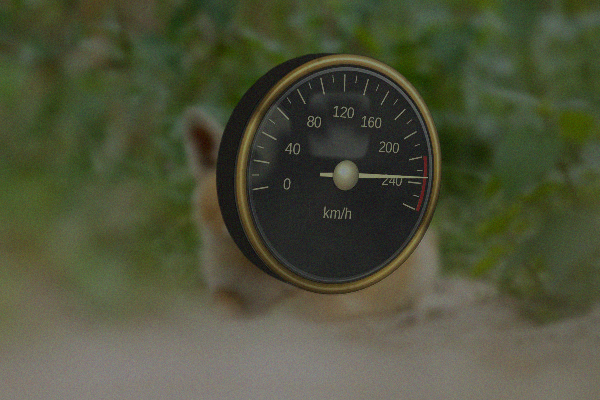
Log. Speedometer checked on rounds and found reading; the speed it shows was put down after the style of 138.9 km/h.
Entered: 235 km/h
